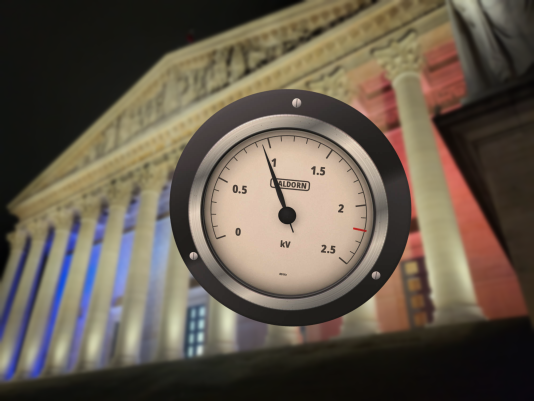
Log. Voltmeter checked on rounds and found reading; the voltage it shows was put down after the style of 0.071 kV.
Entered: 0.95 kV
